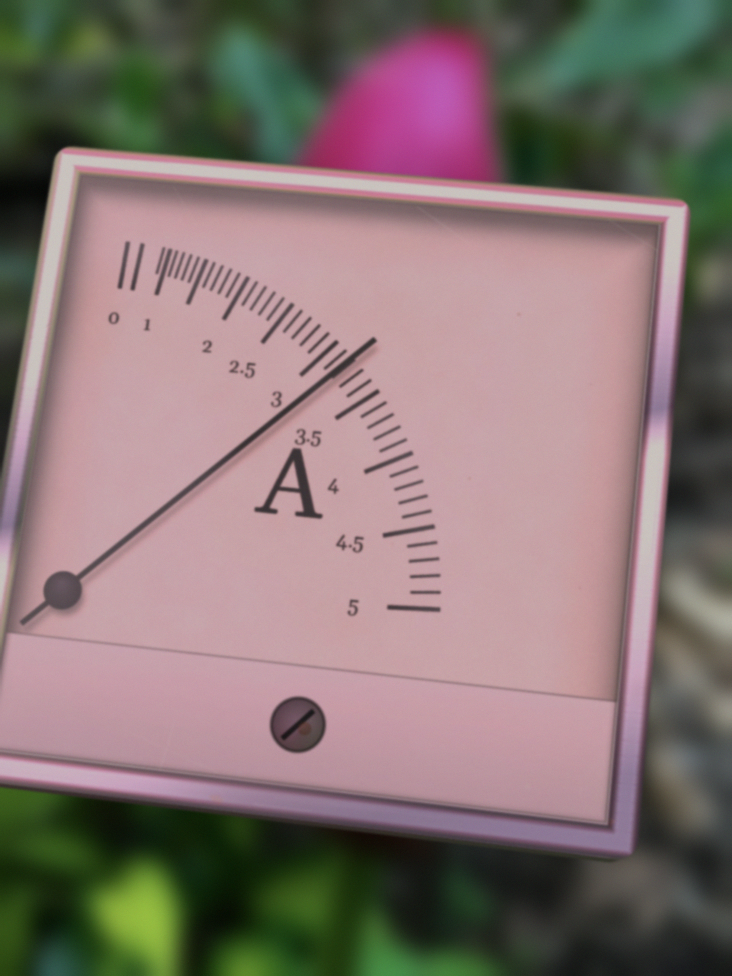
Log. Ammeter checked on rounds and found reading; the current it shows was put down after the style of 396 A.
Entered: 3.2 A
